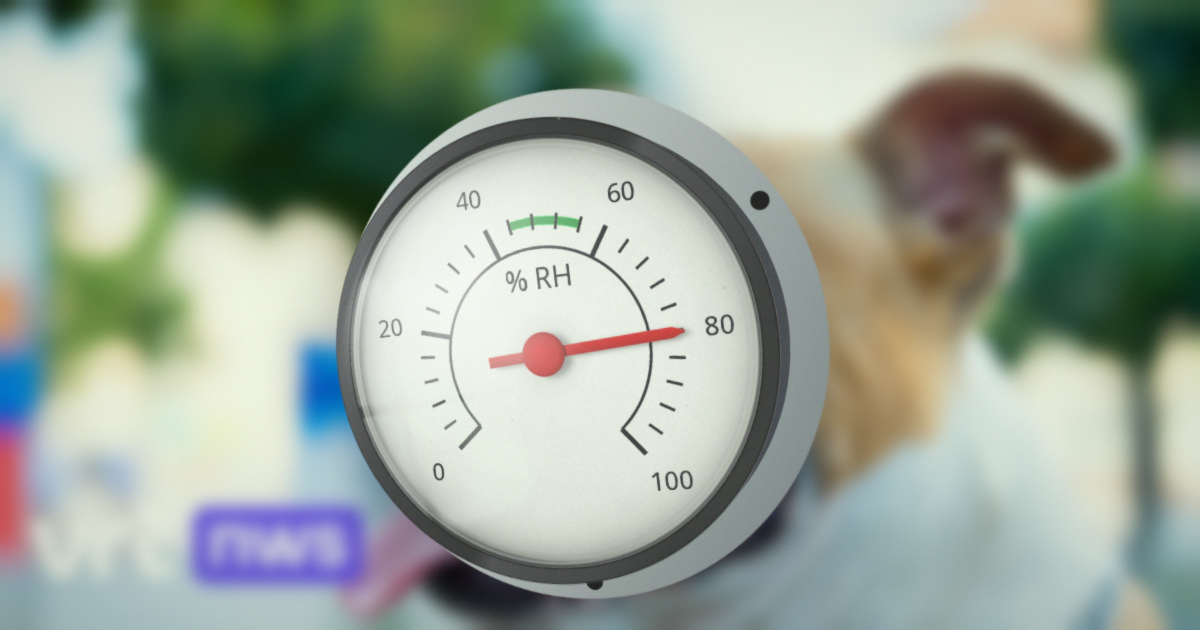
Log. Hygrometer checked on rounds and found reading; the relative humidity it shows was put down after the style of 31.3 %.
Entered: 80 %
